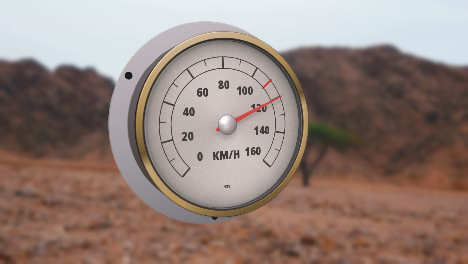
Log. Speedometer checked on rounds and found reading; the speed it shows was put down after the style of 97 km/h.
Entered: 120 km/h
